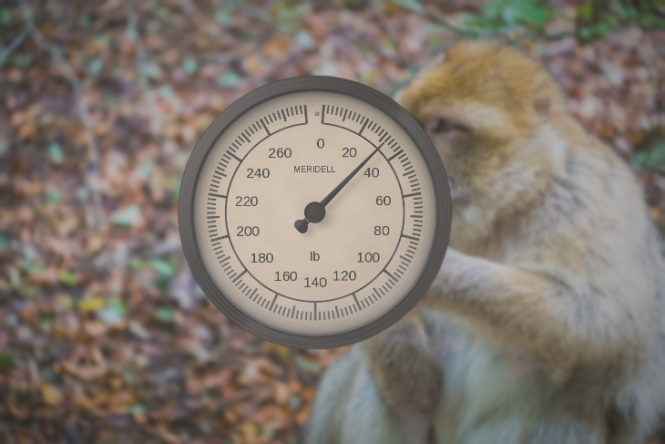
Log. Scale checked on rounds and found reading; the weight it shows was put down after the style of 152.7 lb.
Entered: 32 lb
